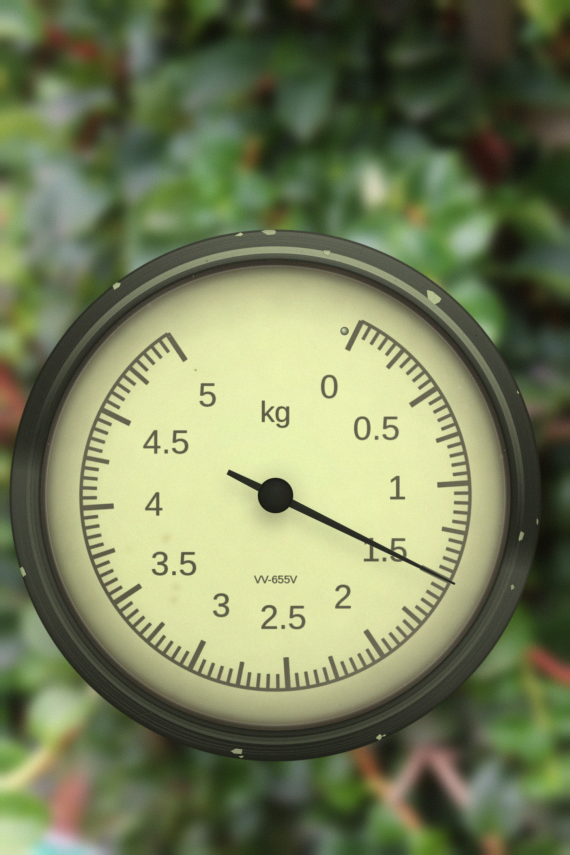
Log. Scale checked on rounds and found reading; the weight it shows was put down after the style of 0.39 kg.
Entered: 1.5 kg
